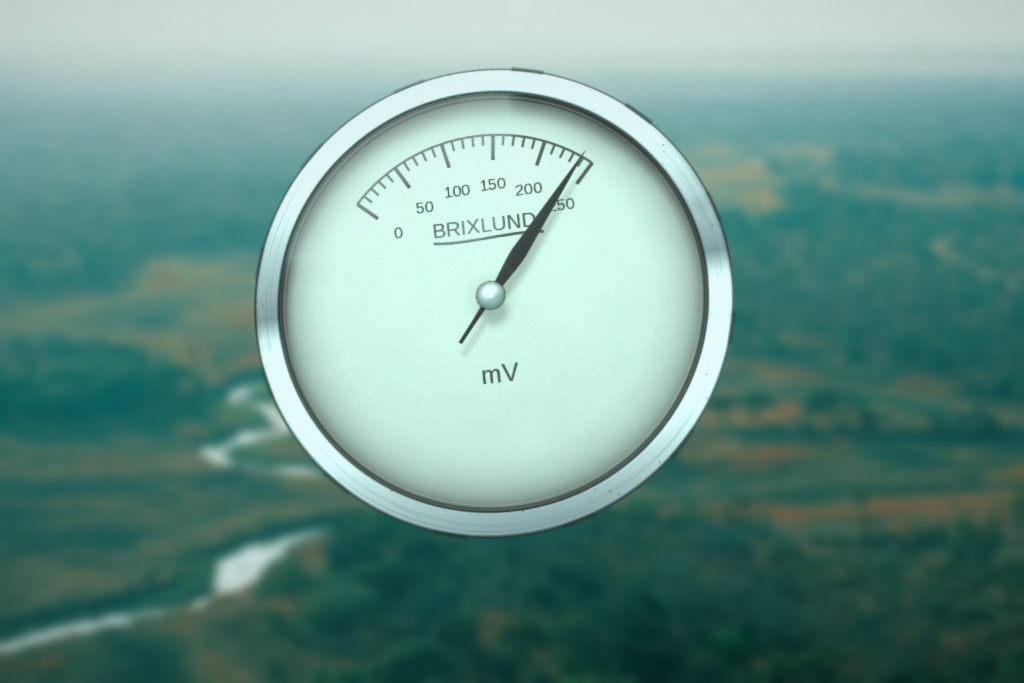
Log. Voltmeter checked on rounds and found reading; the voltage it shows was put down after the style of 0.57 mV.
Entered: 240 mV
